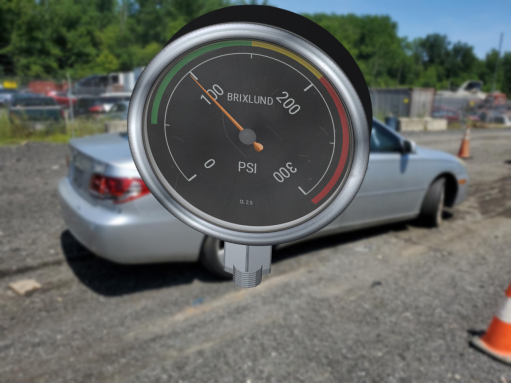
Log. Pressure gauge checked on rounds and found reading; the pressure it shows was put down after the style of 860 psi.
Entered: 100 psi
